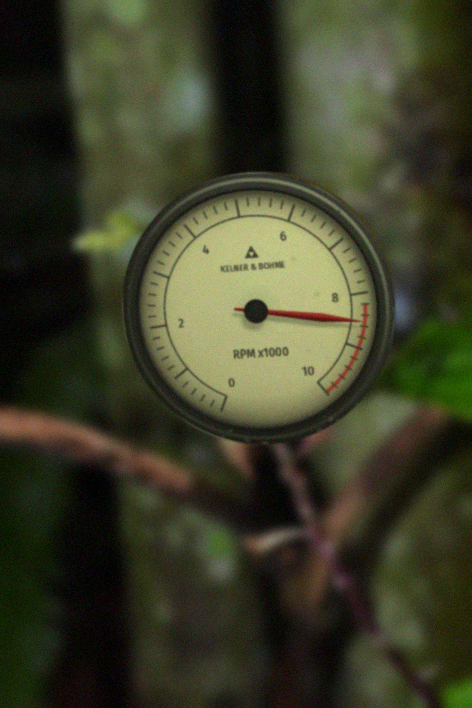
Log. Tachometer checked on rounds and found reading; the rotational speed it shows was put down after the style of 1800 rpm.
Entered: 8500 rpm
